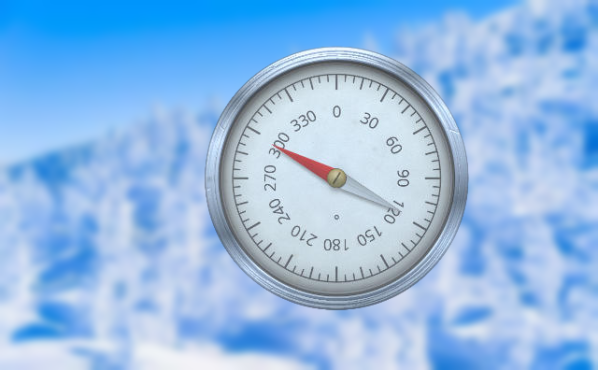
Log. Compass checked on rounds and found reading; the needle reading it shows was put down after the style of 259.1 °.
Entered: 297.5 °
